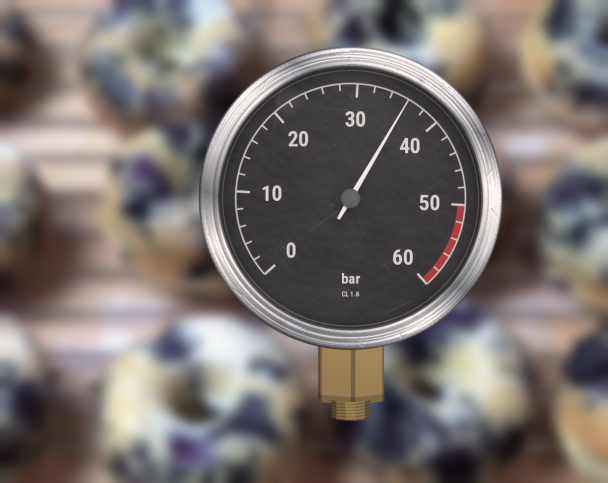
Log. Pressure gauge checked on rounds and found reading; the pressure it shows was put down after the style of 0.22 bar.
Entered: 36 bar
